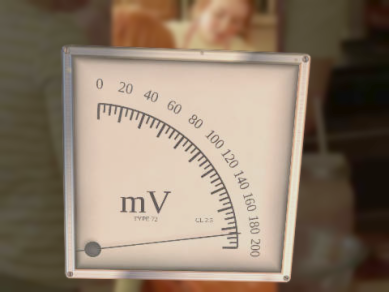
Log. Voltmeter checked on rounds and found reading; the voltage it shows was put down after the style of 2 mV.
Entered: 185 mV
